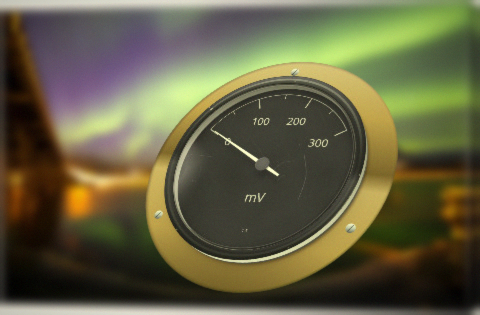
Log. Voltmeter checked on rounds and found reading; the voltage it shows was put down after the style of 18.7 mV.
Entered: 0 mV
